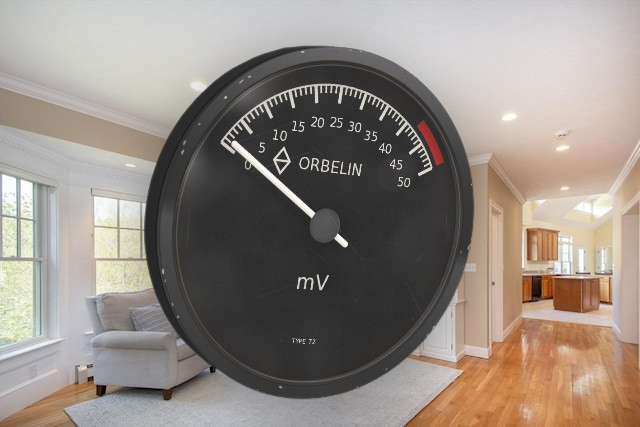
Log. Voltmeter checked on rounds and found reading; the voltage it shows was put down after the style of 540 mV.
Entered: 1 mV
